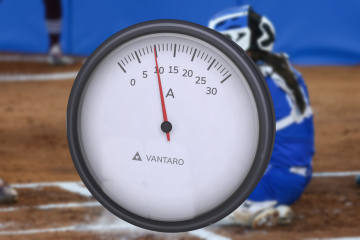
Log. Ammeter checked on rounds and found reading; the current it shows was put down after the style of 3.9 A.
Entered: 10 A
